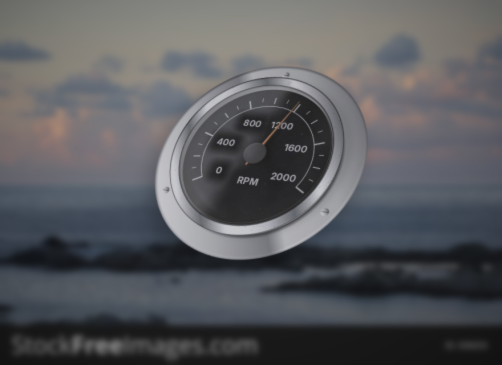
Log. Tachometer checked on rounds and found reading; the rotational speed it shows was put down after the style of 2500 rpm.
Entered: 1200 rpm
